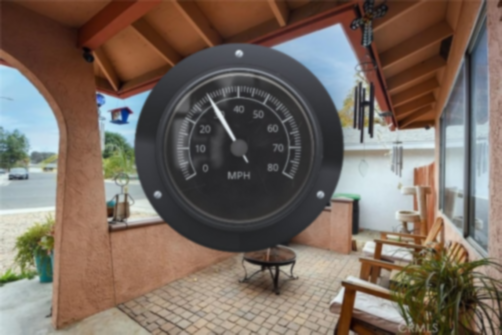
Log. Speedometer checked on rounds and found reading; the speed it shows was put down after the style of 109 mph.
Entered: 30 mph
